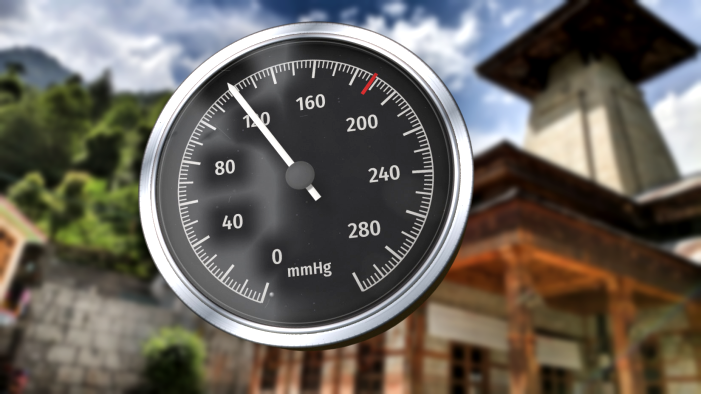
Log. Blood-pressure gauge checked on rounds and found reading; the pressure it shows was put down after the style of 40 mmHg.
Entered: 120 mmHg
